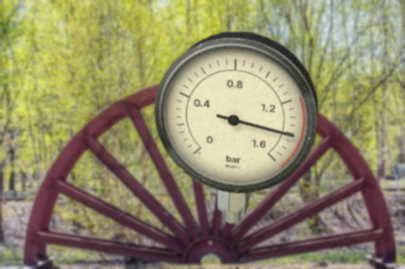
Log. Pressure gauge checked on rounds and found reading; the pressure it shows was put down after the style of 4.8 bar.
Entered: 1.4 bar
